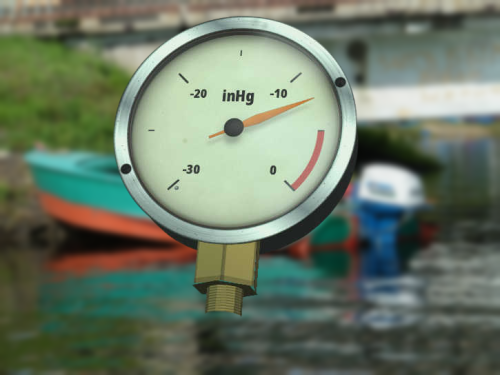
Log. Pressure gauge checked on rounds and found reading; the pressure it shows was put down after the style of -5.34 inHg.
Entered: -7.5 inHg
